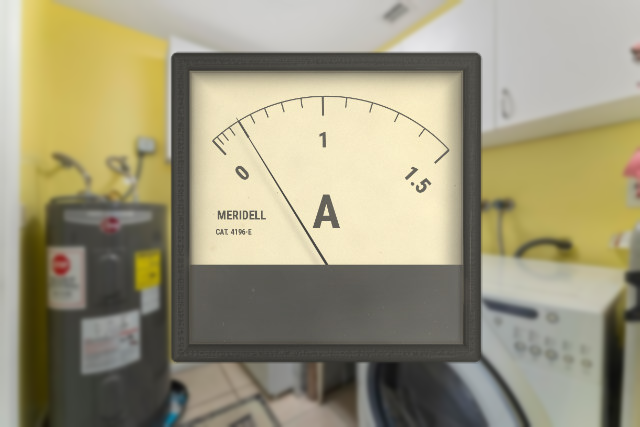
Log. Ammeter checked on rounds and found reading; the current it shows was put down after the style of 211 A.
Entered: 0.5 A
